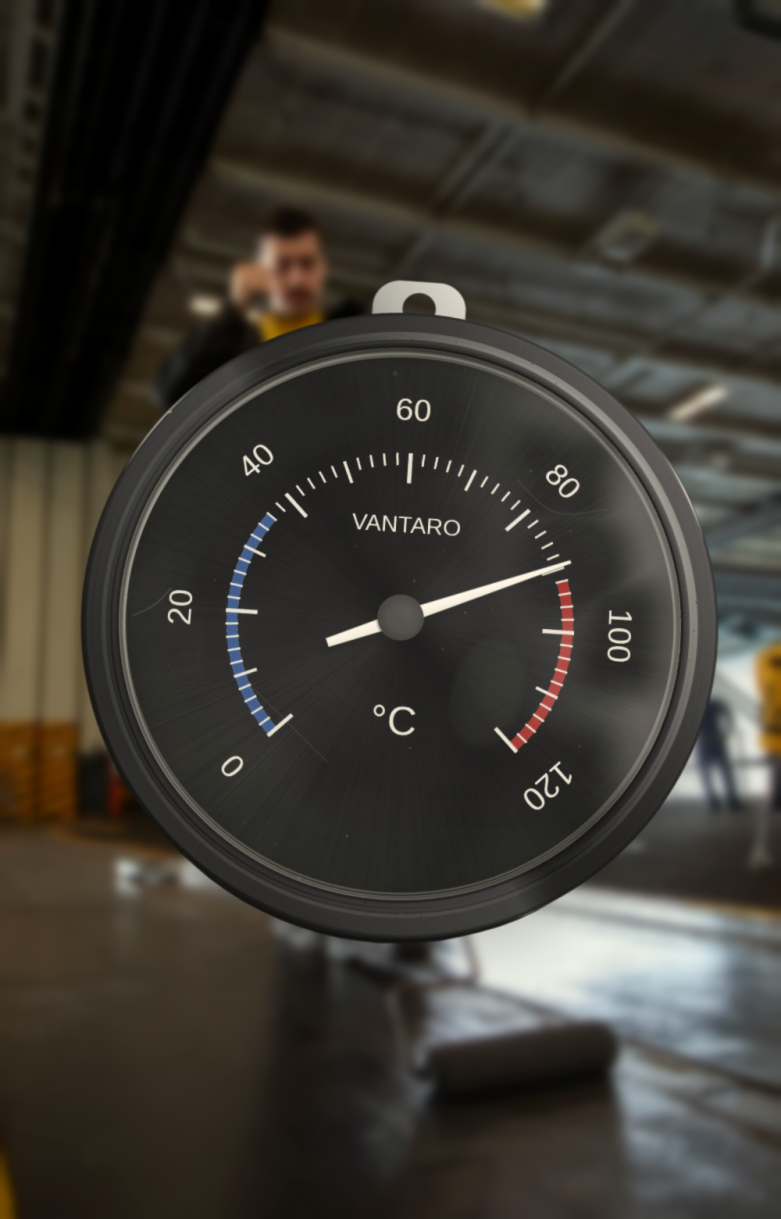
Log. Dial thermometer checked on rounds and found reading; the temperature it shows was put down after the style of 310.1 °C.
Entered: 90 °C
